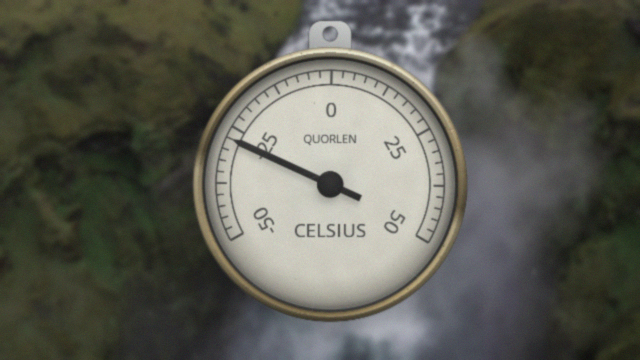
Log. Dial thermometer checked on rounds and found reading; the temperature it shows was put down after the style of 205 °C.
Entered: -27.5 °C
